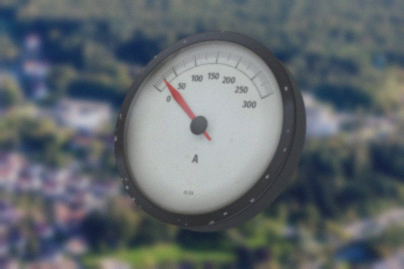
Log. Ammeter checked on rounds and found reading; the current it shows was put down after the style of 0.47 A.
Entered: 25 A
